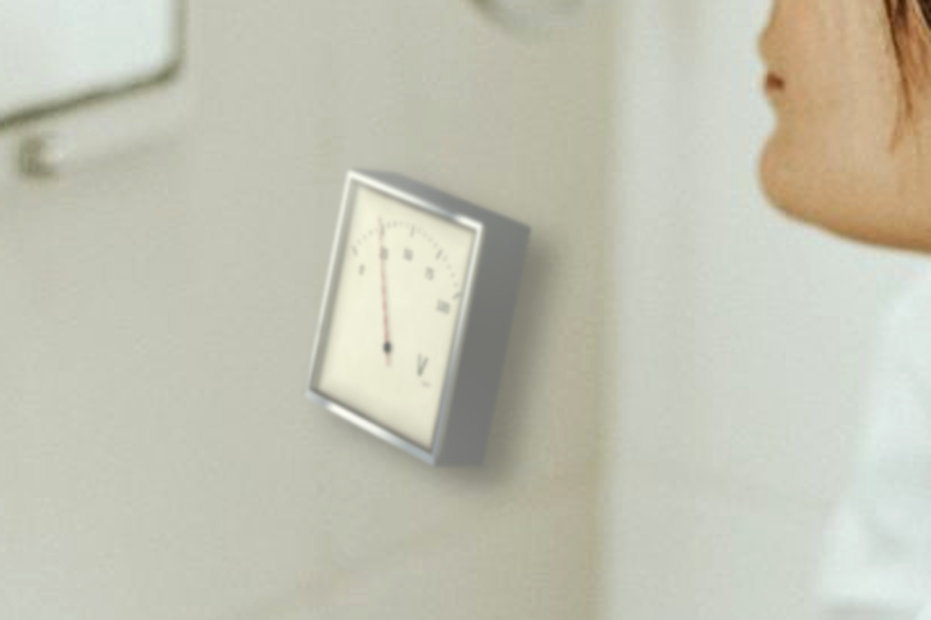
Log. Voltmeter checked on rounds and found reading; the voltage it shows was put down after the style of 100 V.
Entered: 25 V
